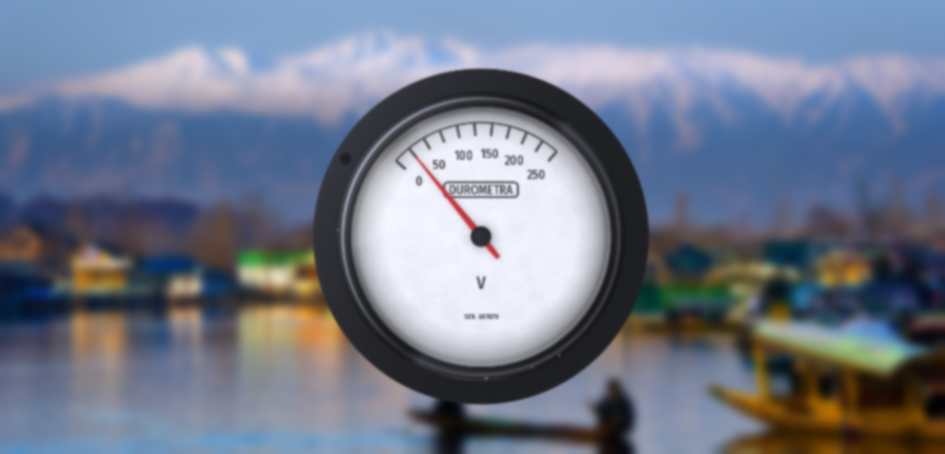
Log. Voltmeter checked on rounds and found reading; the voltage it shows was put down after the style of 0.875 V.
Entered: 25 V
